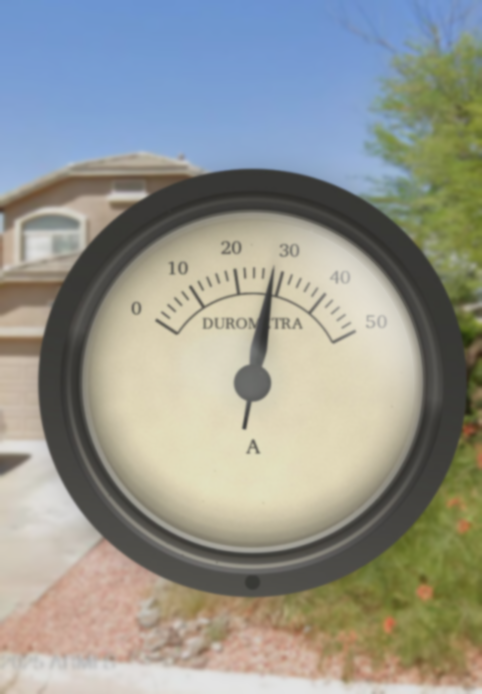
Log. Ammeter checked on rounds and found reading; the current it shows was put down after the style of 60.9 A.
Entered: 28 A
